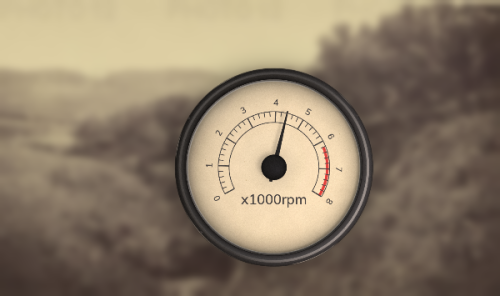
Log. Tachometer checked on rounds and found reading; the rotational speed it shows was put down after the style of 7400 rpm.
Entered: 4400 rpm
